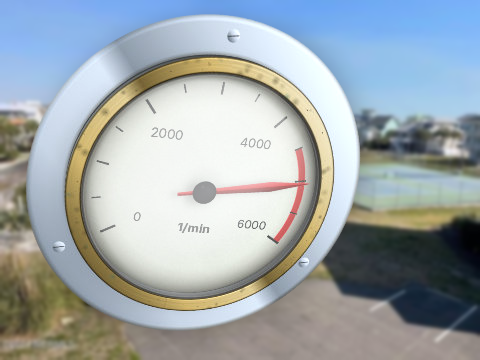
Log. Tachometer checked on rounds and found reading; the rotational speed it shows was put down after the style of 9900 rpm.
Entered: 5000 rpm
